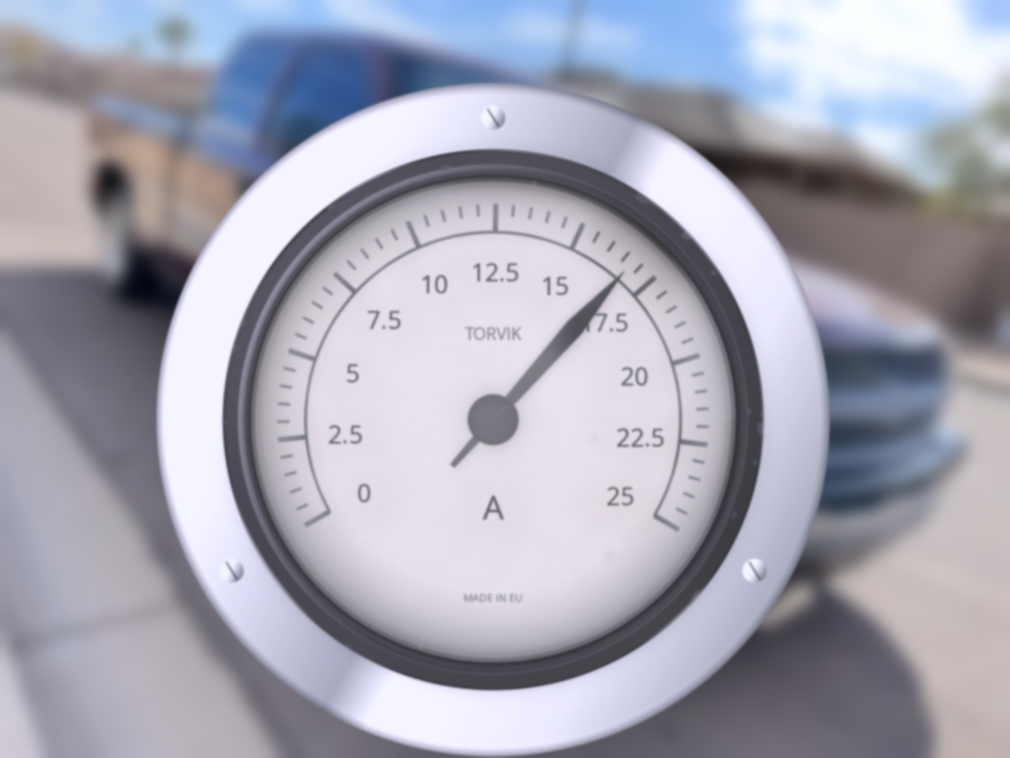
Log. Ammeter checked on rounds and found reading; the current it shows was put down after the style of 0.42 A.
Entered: 16.75 A
